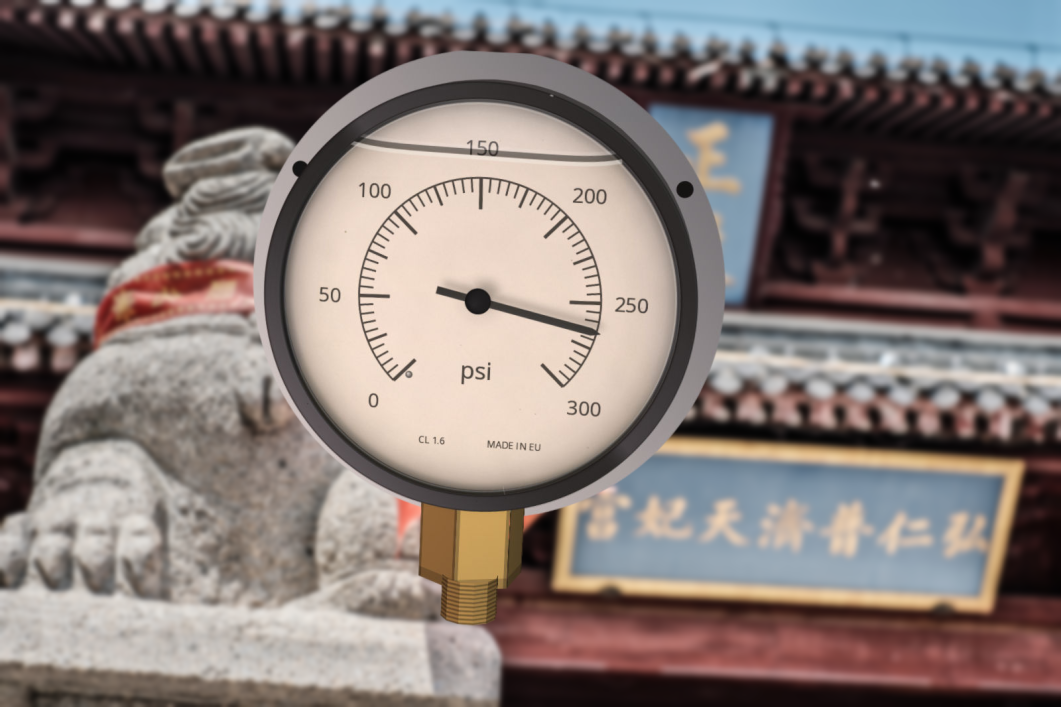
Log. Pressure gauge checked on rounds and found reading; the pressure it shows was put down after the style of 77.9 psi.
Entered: 265 psi
